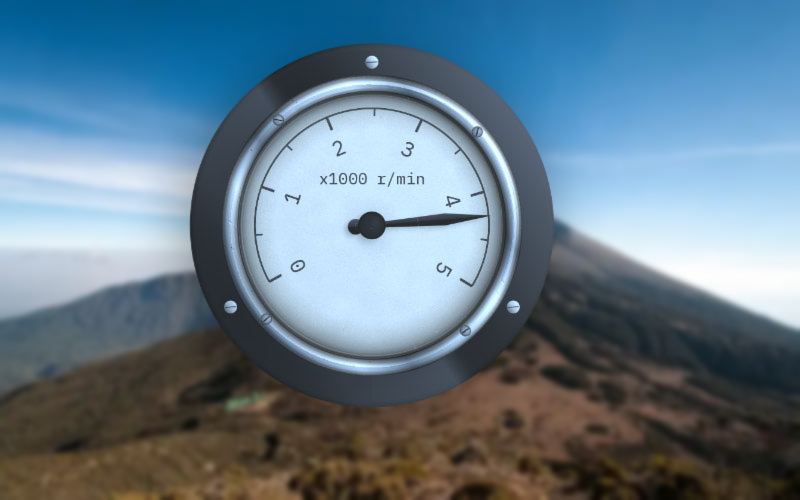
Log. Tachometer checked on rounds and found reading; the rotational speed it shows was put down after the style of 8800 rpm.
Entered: 4250 rpm
